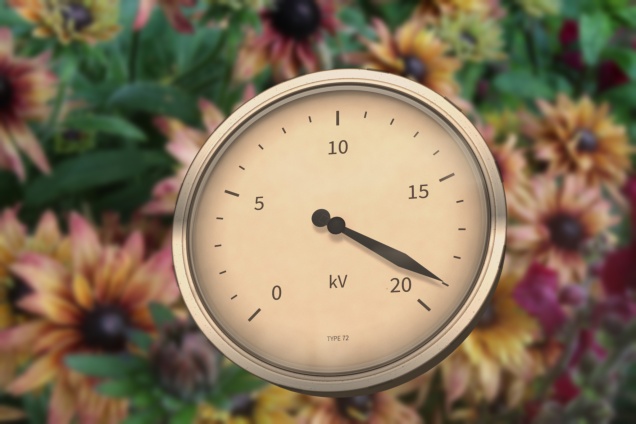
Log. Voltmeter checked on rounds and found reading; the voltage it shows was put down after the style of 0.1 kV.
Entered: 19 kV
